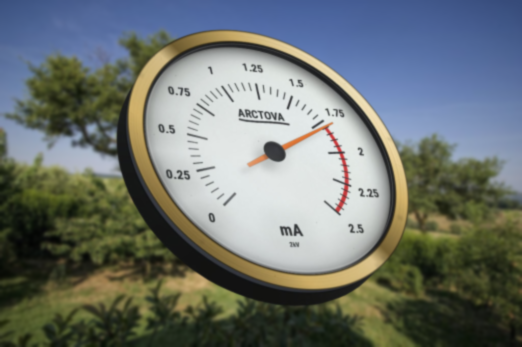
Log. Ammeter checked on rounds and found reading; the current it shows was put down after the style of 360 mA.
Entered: 1.8 mA
